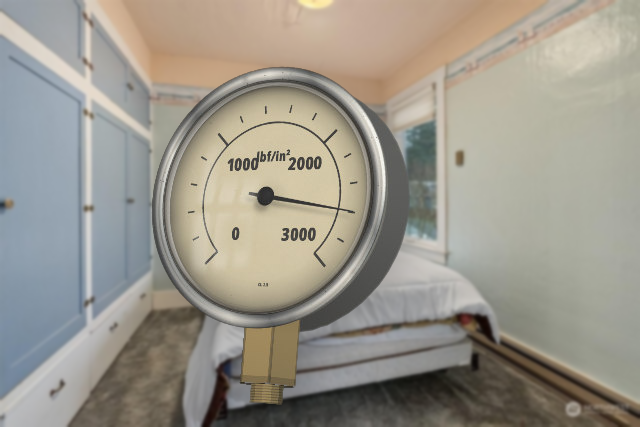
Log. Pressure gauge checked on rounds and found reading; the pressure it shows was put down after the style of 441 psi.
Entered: 2600 psi
